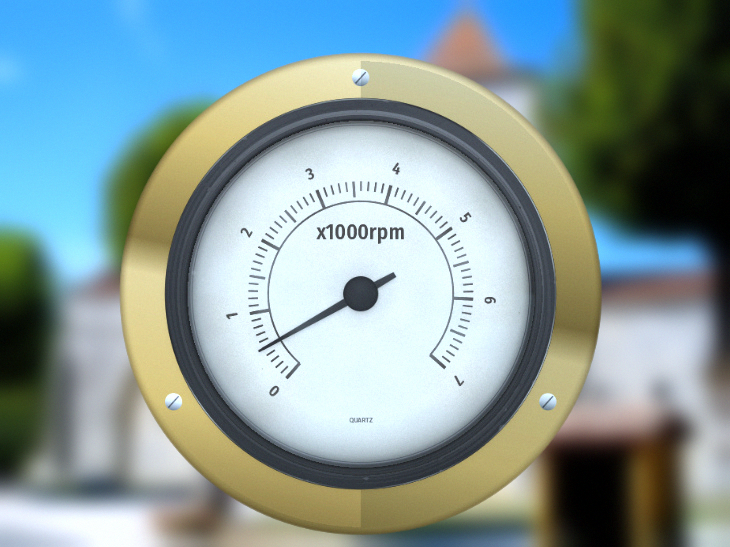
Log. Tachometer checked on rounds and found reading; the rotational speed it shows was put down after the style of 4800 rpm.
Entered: 500 rpm
